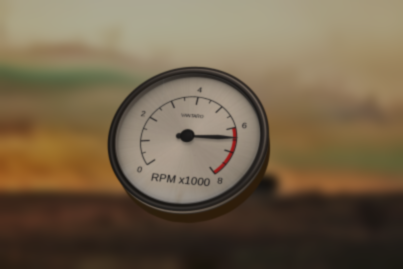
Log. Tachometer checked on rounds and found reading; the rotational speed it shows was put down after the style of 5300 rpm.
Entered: 6500 rpm
